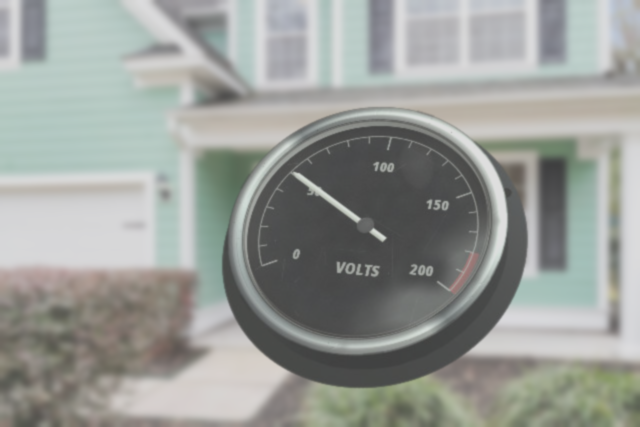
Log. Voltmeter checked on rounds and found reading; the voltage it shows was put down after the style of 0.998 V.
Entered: 50 V
